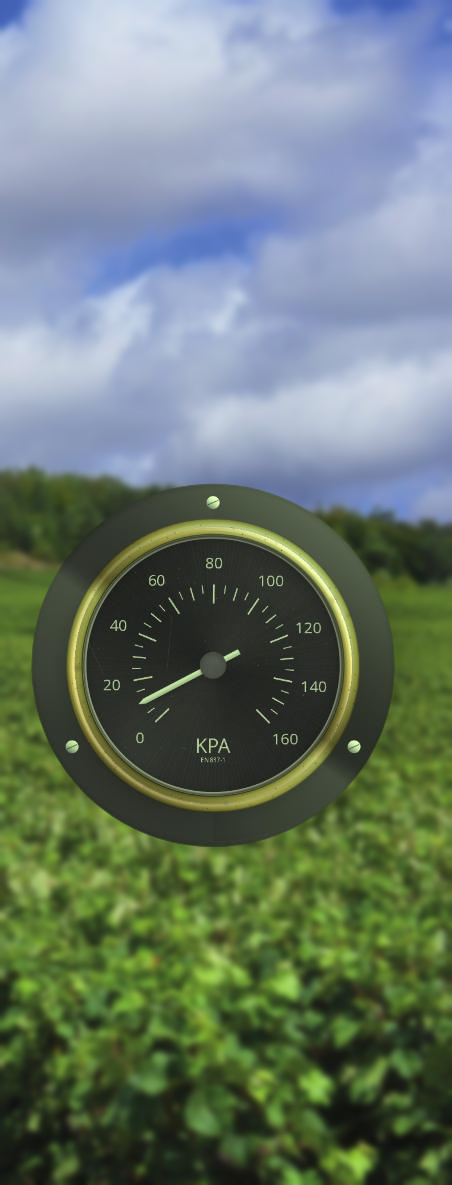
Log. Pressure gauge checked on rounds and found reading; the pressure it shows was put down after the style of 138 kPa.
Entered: 10 kPa
